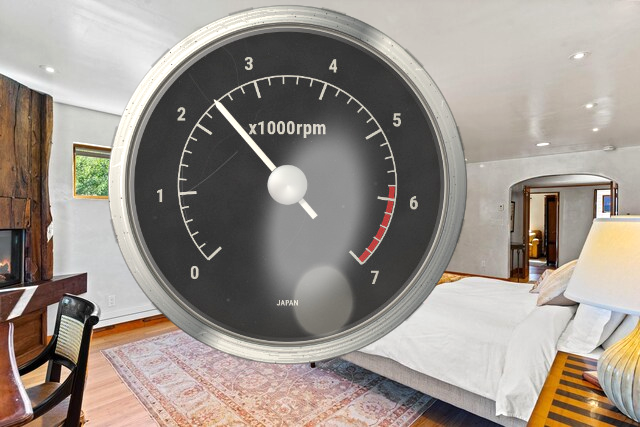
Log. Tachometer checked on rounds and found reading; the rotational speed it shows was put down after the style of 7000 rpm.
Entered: 2400 rpm
